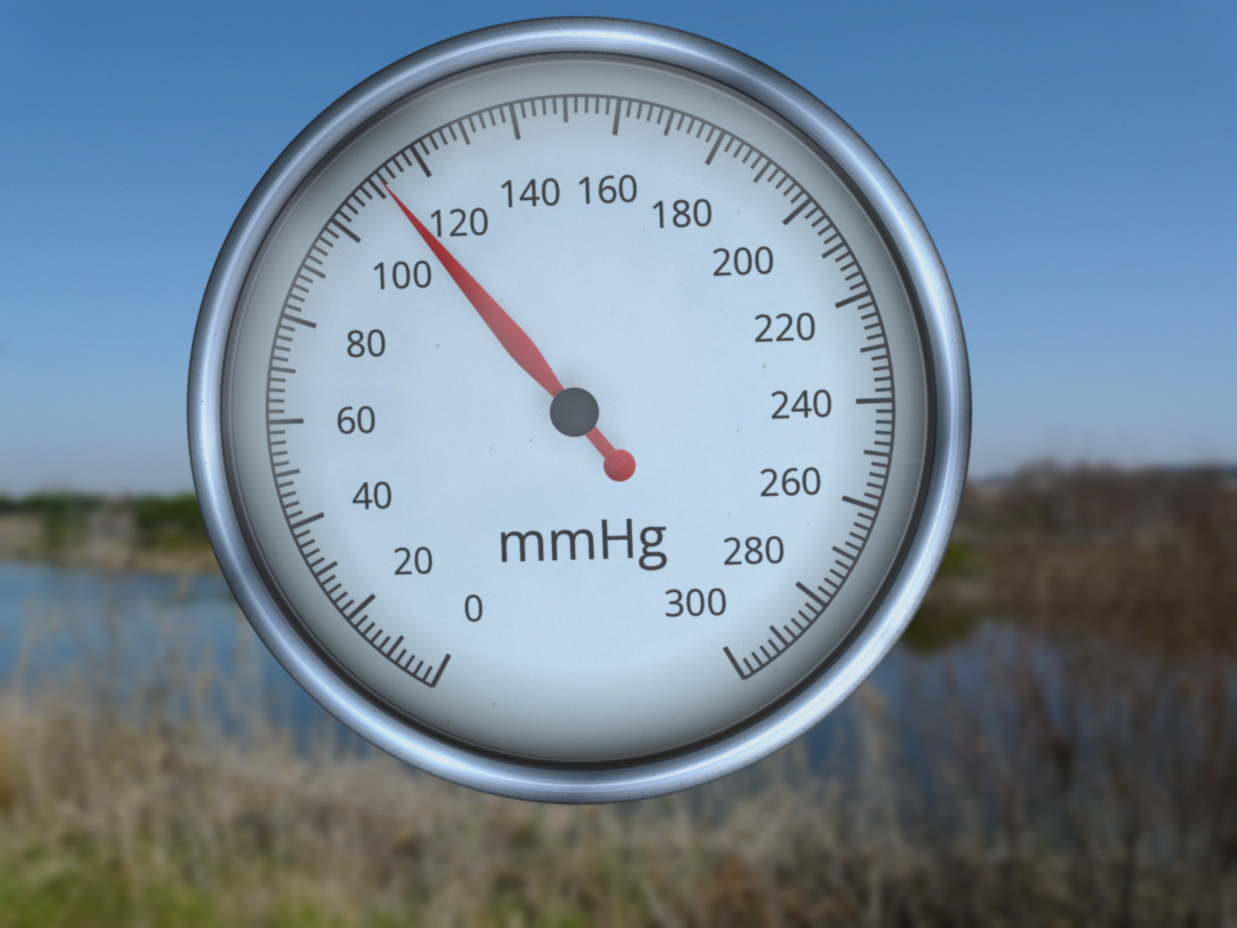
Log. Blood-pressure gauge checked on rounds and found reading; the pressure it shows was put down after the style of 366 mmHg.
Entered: 112 mmHg
